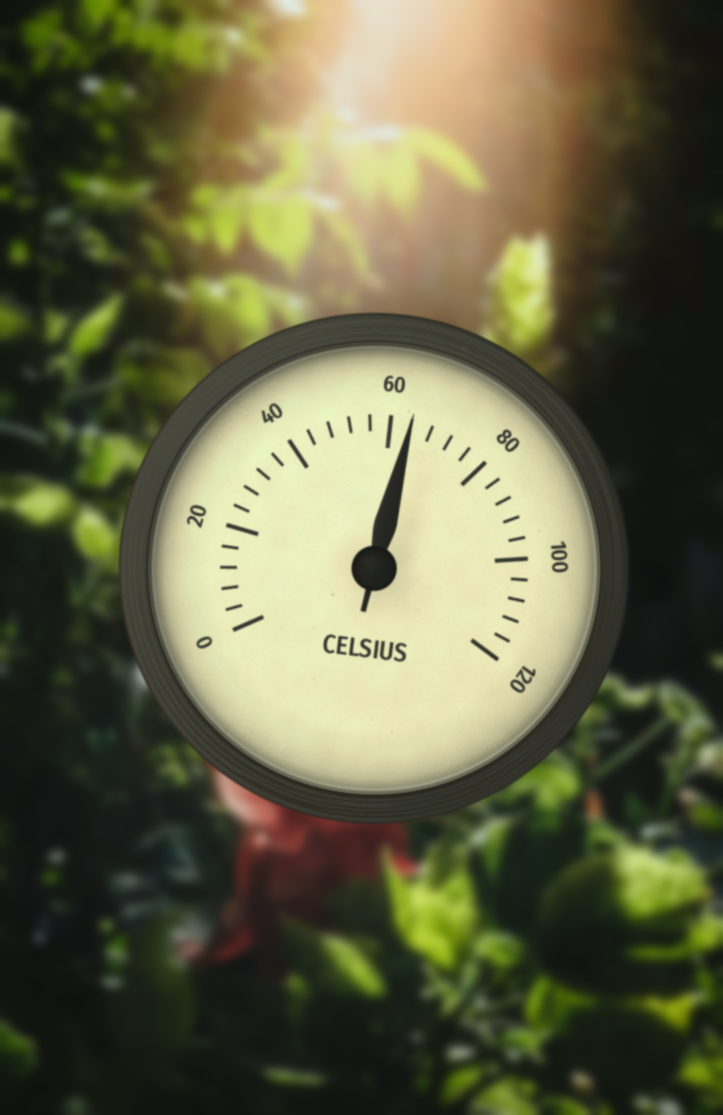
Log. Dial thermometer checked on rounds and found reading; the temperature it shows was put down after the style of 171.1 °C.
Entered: 64 °C
